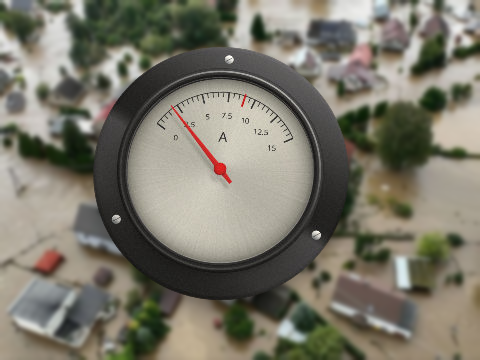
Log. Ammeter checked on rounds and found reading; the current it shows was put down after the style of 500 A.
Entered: 2 A
